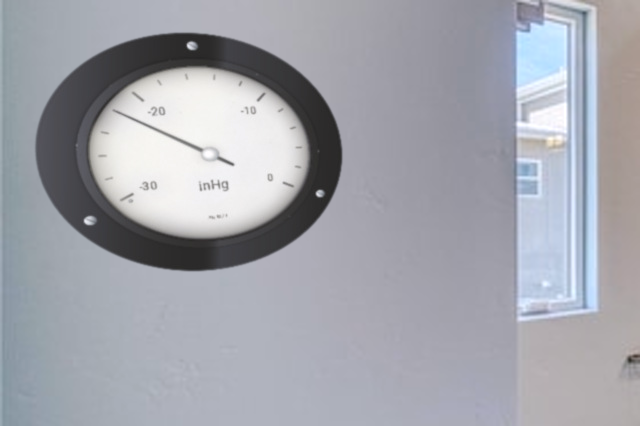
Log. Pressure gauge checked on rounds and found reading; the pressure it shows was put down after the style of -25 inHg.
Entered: -22 inHg
